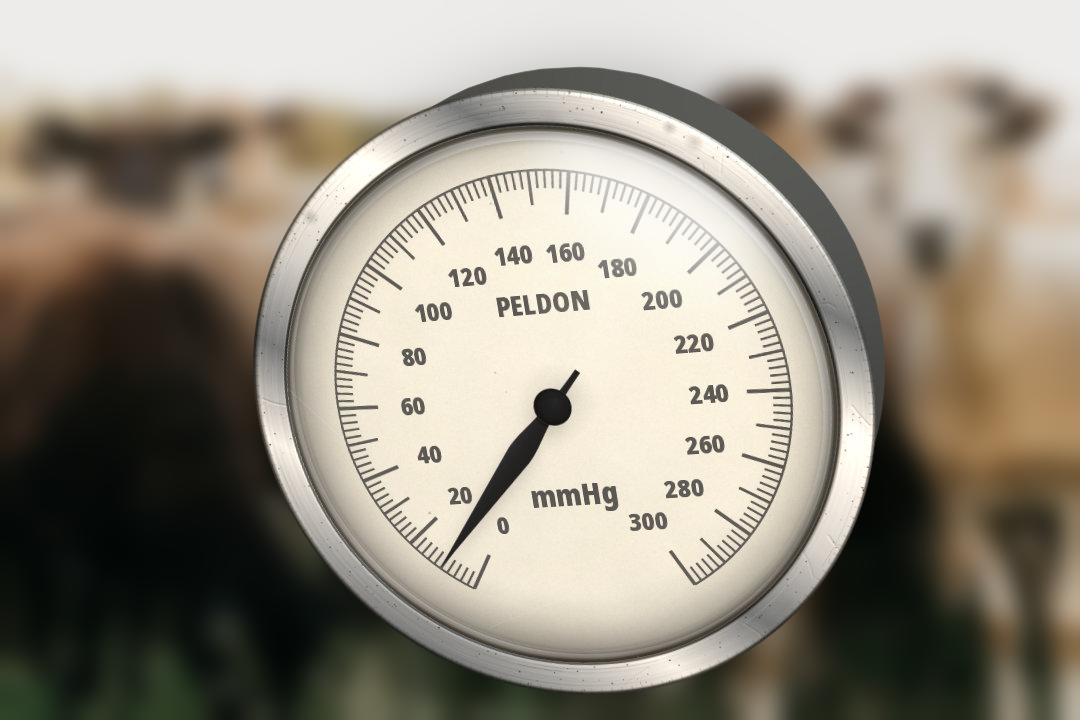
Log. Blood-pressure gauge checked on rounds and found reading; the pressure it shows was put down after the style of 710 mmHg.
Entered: 10 mmHg
